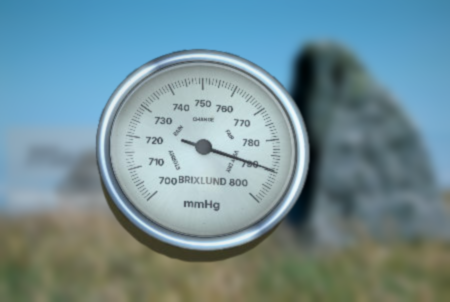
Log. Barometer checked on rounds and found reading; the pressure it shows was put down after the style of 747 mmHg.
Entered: 790 mmHg
